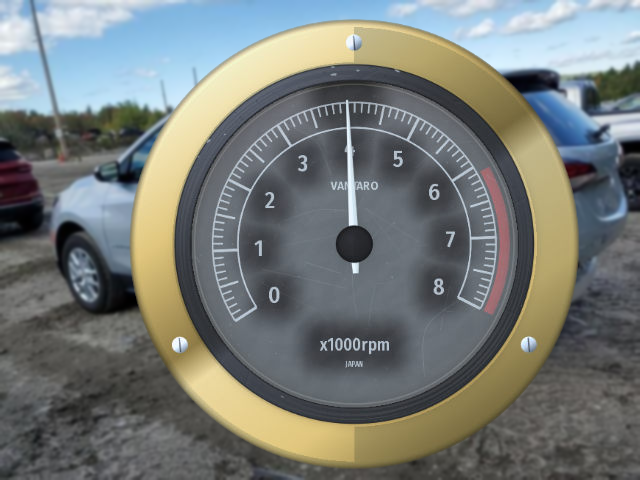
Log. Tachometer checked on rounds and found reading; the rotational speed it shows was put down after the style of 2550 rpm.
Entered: 4000 rpm
